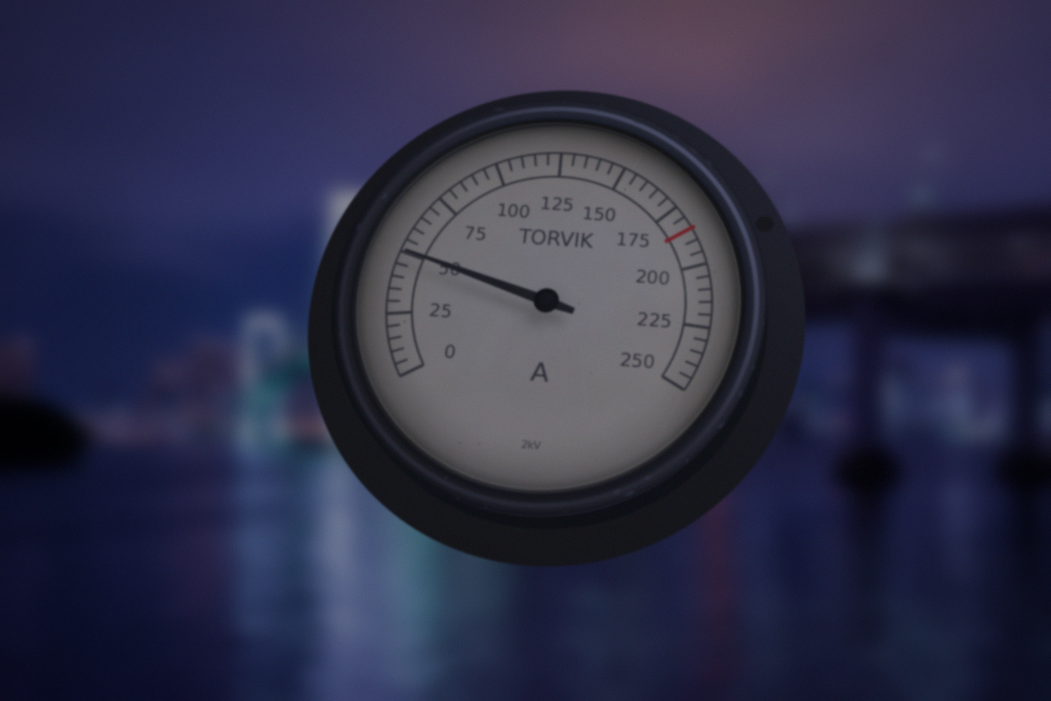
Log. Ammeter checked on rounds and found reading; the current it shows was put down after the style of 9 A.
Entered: 50 A
